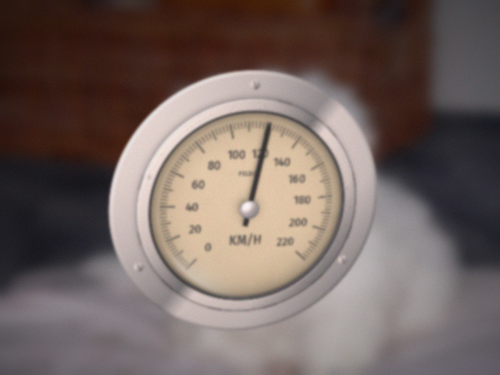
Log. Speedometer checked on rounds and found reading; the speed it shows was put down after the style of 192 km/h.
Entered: 120 km/h
